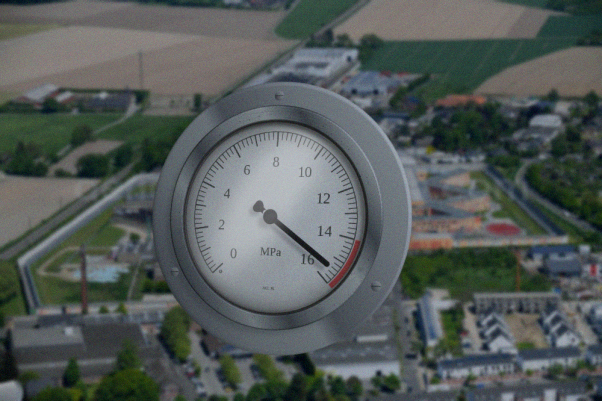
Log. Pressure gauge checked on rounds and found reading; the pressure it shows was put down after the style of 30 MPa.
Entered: 15.4 MPa
